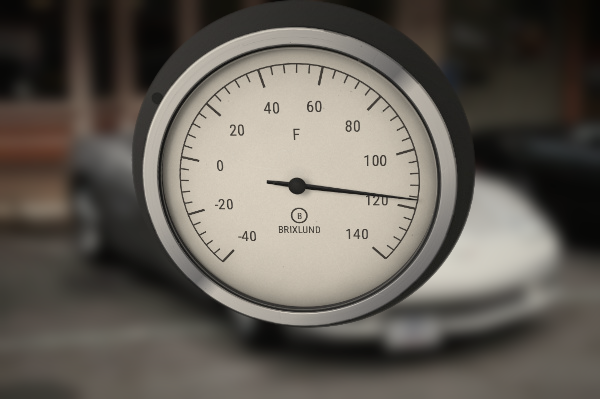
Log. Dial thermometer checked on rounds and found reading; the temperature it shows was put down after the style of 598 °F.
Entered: 116 °F
